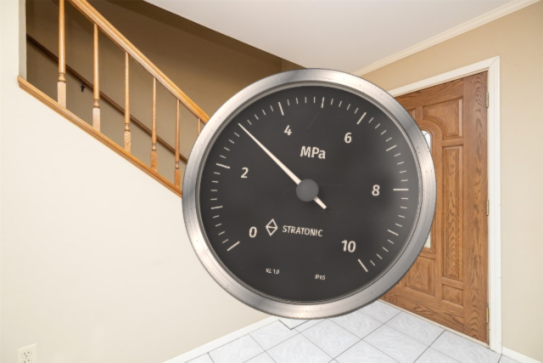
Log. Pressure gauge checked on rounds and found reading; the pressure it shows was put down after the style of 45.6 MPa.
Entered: 3 MPa
